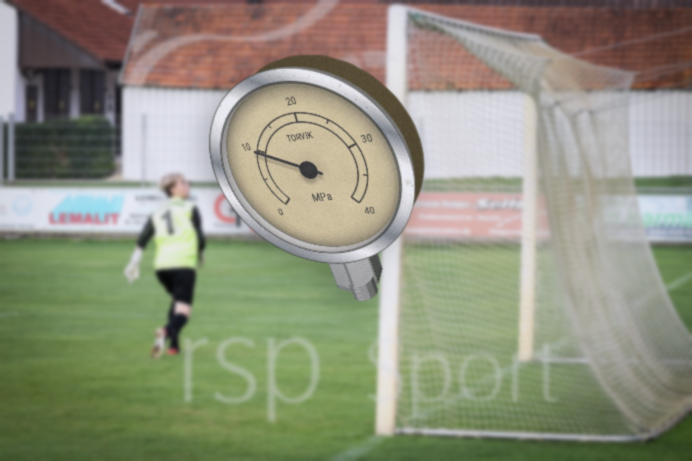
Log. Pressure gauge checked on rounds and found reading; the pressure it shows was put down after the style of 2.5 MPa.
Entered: 10 MPa
